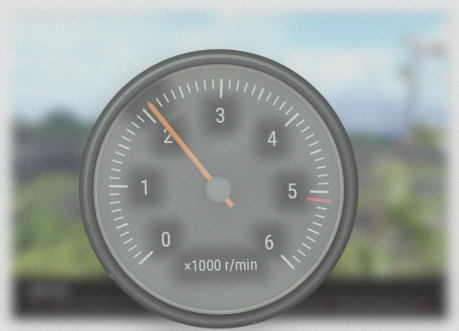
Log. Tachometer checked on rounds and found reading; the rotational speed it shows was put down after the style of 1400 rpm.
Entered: 2100 rpm
